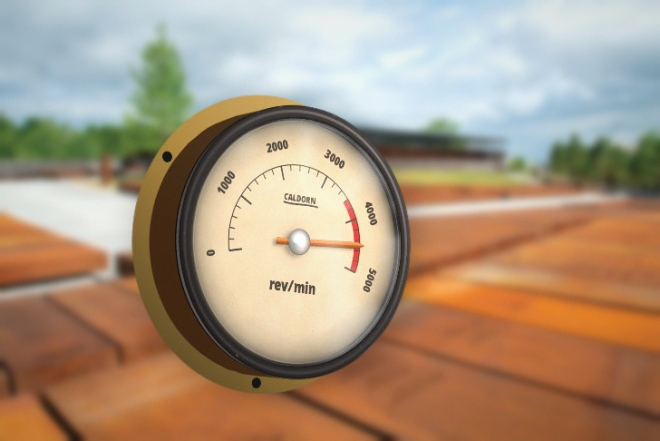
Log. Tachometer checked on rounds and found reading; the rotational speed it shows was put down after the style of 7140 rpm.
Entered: 4500 rpm
